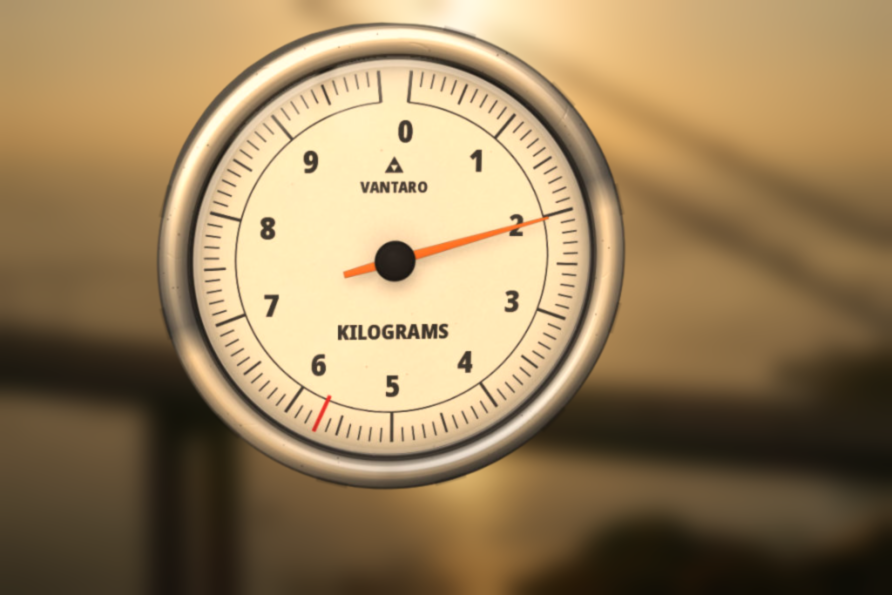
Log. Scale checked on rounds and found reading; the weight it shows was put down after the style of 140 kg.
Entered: 2 kg
